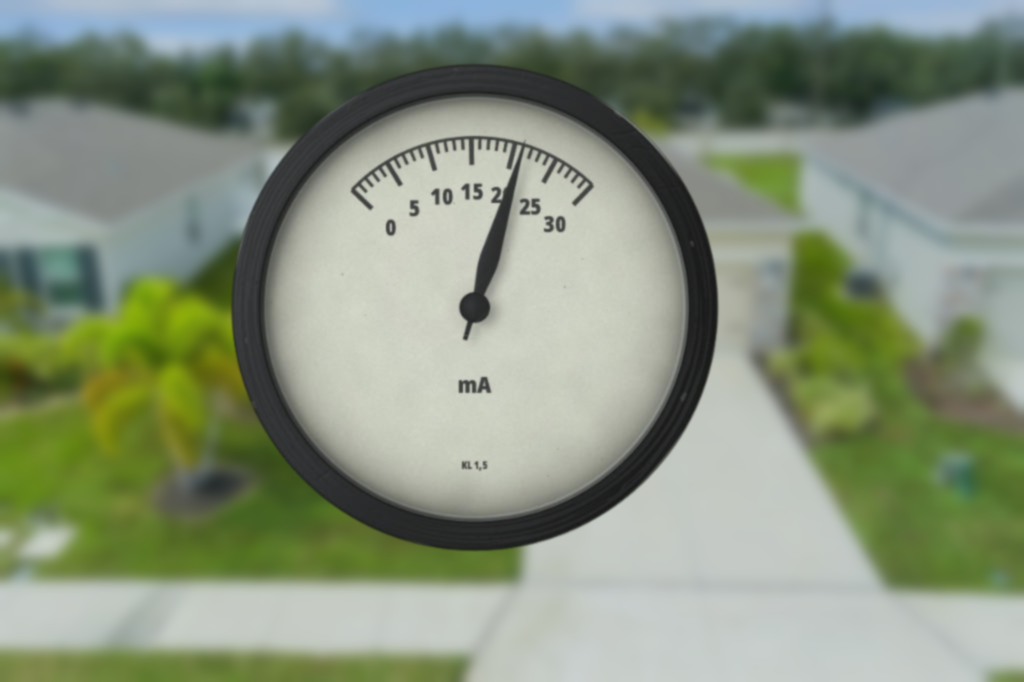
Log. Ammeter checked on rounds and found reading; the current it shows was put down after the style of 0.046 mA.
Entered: 21 mA
